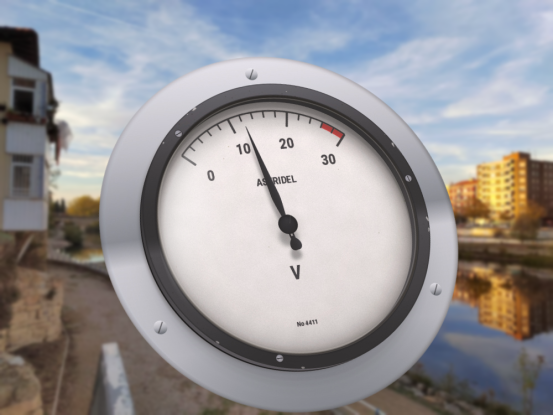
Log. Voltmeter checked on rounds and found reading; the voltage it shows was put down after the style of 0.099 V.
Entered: 12 V
